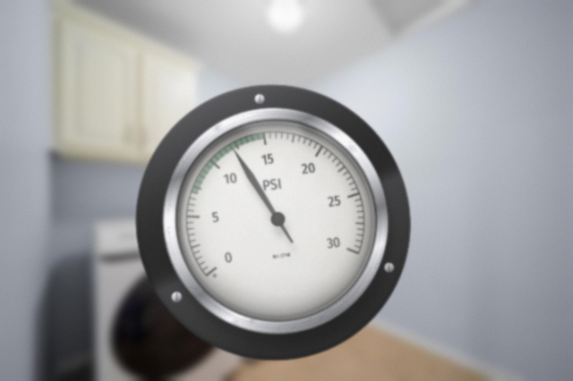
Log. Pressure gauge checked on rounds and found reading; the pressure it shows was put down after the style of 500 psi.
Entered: 12 psi
